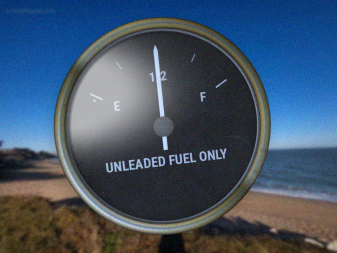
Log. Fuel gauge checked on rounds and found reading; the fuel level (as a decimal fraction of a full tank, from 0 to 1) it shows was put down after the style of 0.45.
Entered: 0.5
